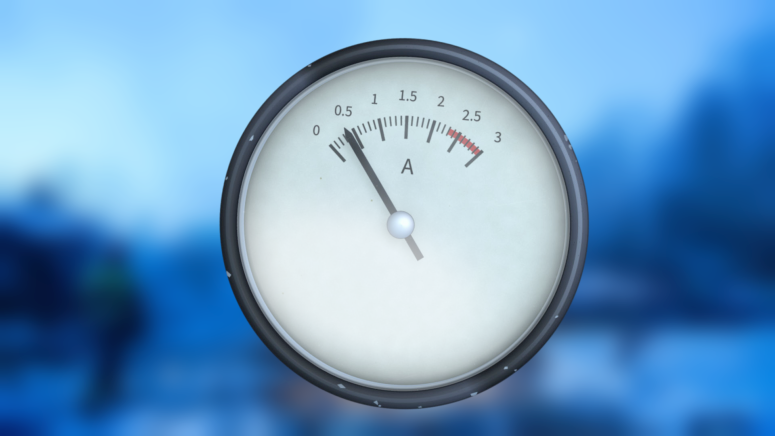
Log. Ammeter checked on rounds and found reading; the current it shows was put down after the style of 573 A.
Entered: 0.4 A
